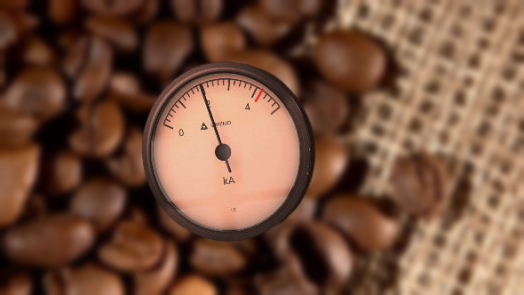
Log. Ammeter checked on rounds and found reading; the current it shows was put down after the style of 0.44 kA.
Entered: 2 kA
